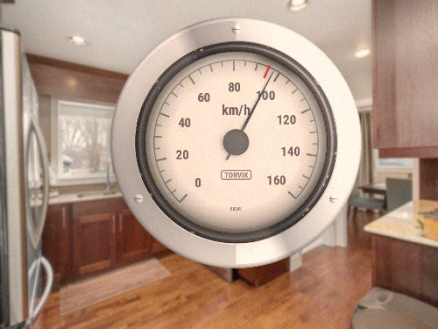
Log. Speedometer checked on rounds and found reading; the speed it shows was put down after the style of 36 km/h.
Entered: 97.5 km/h
